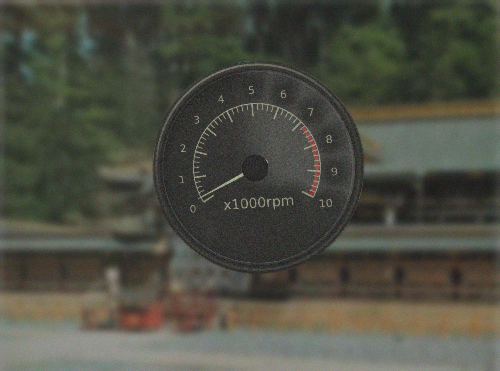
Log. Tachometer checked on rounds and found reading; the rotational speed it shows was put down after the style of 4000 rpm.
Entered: 200 rpm
